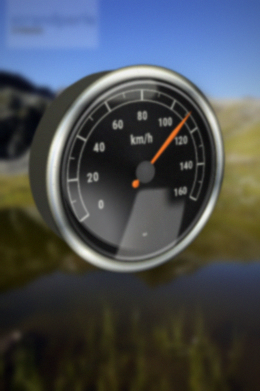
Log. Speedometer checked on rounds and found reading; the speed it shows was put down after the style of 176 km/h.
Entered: 110 km/h
